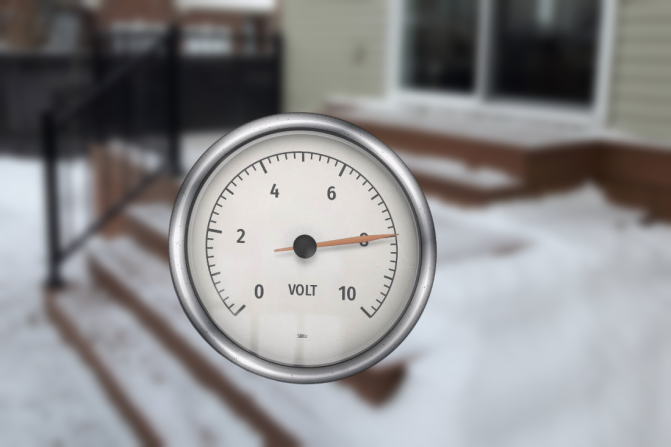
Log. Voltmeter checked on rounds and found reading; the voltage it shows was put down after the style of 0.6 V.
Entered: 8 V
